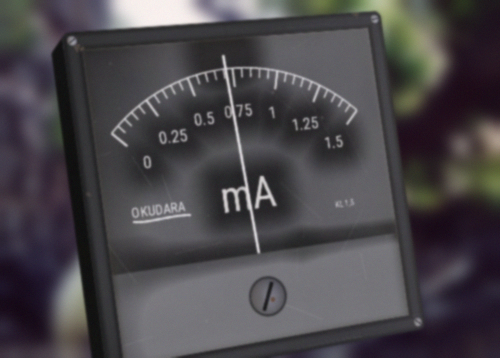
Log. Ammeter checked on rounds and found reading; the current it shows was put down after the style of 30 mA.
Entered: 0.7 mA
